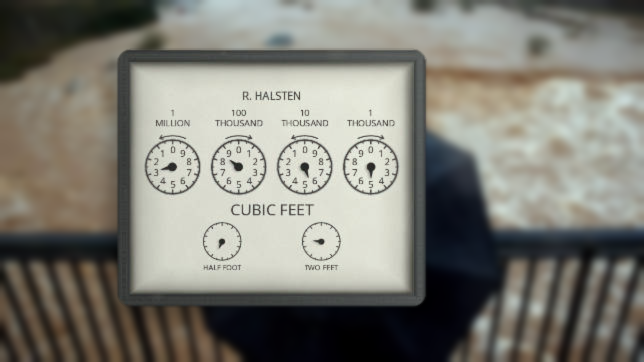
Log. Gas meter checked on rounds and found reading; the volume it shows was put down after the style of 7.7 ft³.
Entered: 285500 ft³
